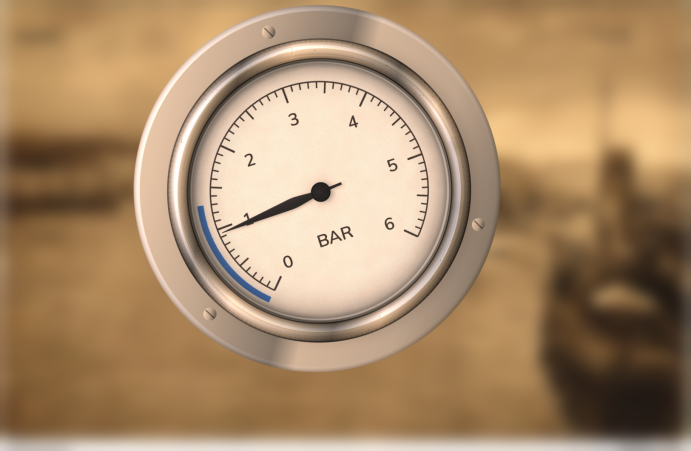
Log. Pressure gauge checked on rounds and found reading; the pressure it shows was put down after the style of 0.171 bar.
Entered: 0.95 bar
